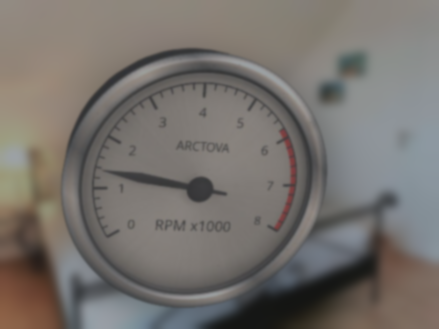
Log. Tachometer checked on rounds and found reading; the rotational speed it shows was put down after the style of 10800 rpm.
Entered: 1400 rpm
